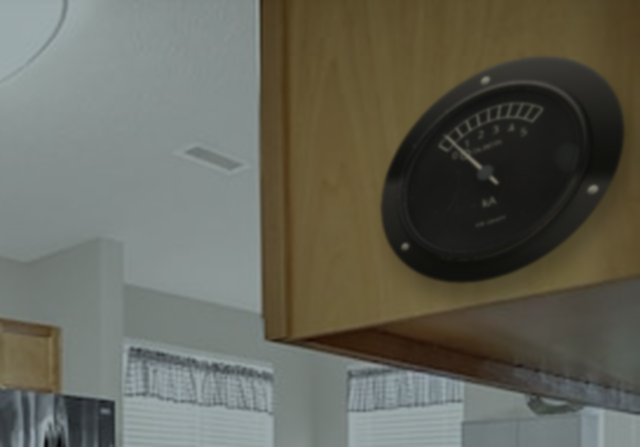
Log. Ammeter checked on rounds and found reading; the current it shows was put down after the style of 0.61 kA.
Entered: 0.5 kA
